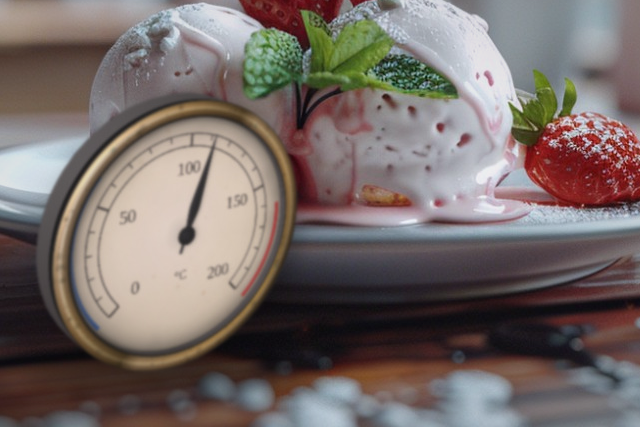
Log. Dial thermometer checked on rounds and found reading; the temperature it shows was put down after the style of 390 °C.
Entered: 110 °C
